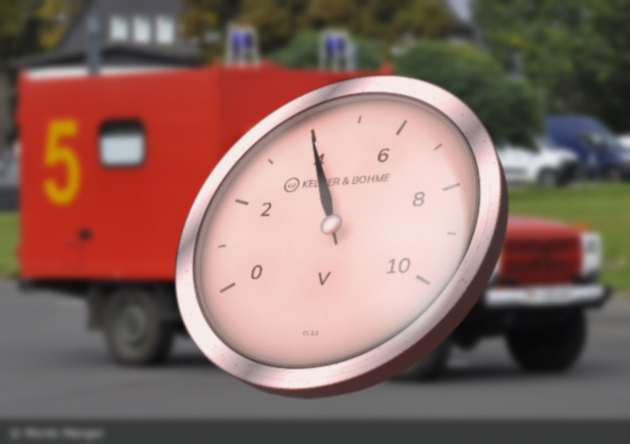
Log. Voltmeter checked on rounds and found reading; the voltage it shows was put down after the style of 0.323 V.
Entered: 4 V
